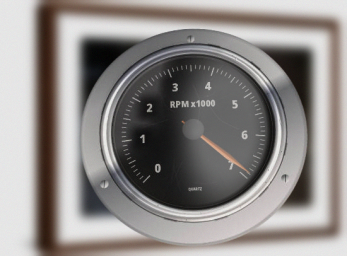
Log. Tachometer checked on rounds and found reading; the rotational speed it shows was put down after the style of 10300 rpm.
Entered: 6900 rpm
